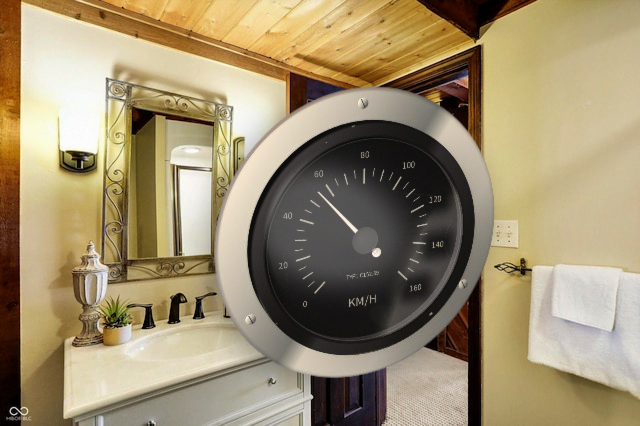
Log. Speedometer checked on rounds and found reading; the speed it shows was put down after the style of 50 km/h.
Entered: 55 km/h
